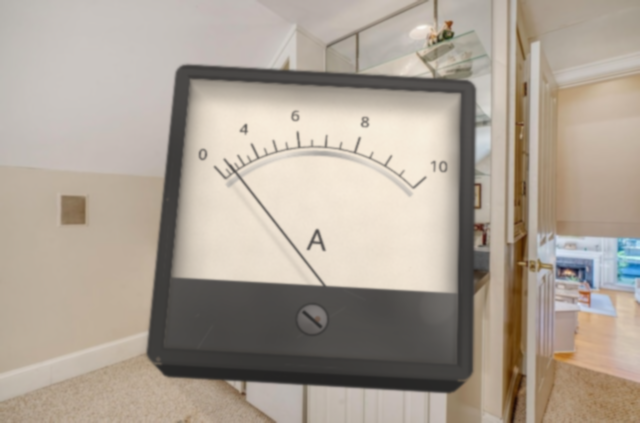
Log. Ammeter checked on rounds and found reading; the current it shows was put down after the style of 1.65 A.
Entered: 2 A
